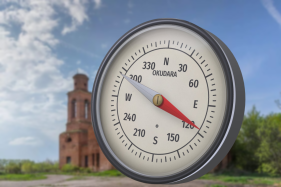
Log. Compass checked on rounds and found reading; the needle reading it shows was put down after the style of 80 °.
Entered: 115 °
